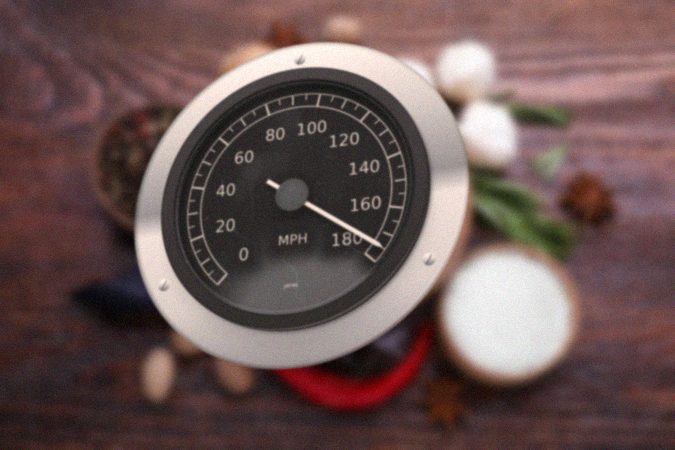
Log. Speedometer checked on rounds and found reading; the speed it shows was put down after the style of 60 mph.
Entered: 175 mph
